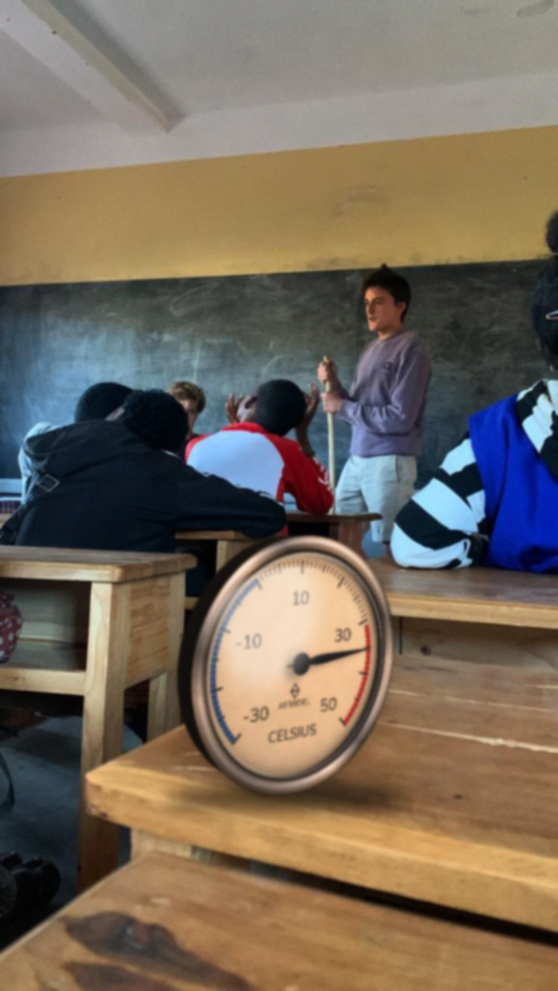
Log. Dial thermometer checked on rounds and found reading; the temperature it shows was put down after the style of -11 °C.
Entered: 35 °C
